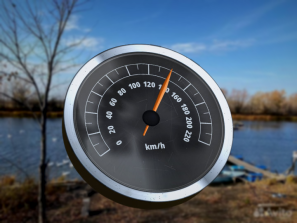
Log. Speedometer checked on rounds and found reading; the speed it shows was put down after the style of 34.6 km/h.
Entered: 140 km/h
